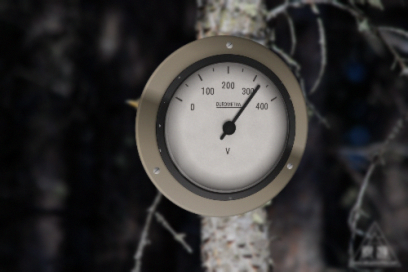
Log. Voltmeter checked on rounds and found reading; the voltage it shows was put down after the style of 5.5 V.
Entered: 325 V
